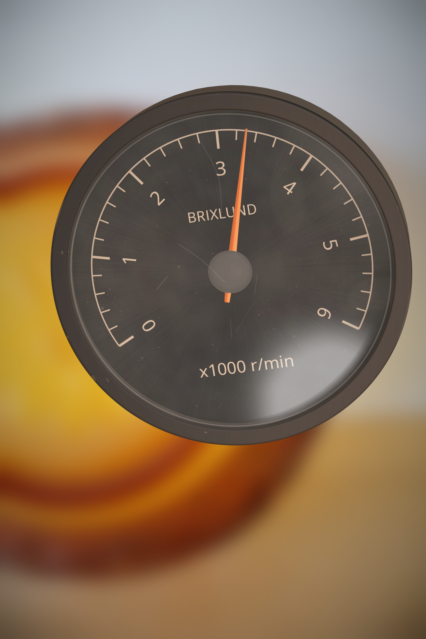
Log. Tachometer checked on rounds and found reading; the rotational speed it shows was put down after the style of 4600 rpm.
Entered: 3300 rpm
